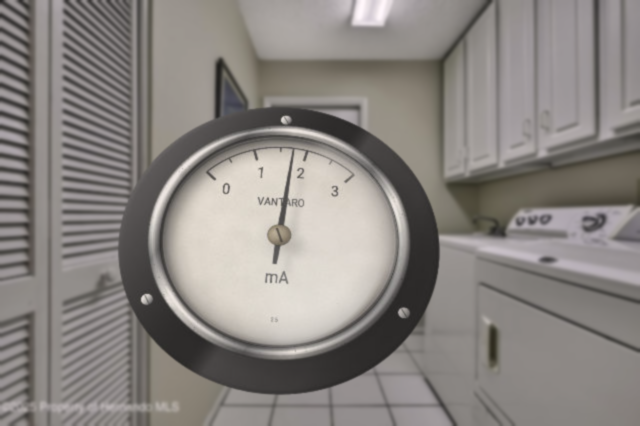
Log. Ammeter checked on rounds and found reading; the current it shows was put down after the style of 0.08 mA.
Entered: 1.75 mA
